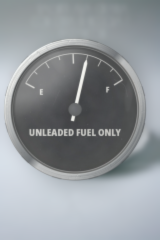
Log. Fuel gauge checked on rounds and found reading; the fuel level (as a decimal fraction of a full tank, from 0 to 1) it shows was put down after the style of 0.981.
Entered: 0.625
